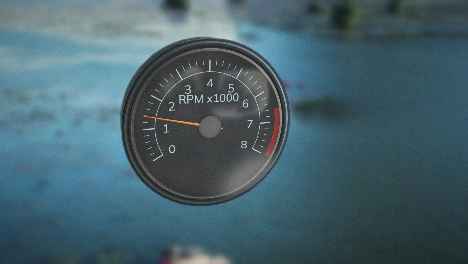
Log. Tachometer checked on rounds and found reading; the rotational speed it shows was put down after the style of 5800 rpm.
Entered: 1400 rpm
